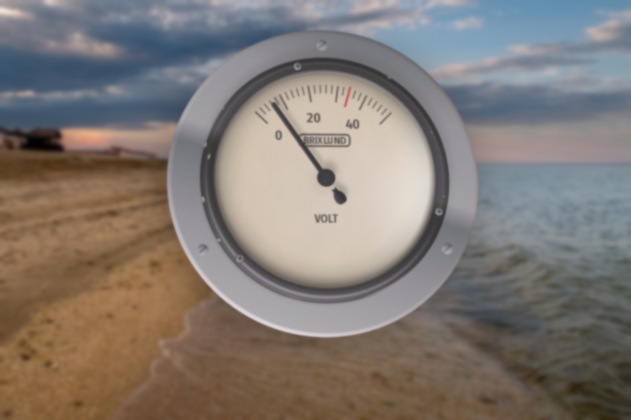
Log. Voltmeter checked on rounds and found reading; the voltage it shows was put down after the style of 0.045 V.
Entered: 6 V
